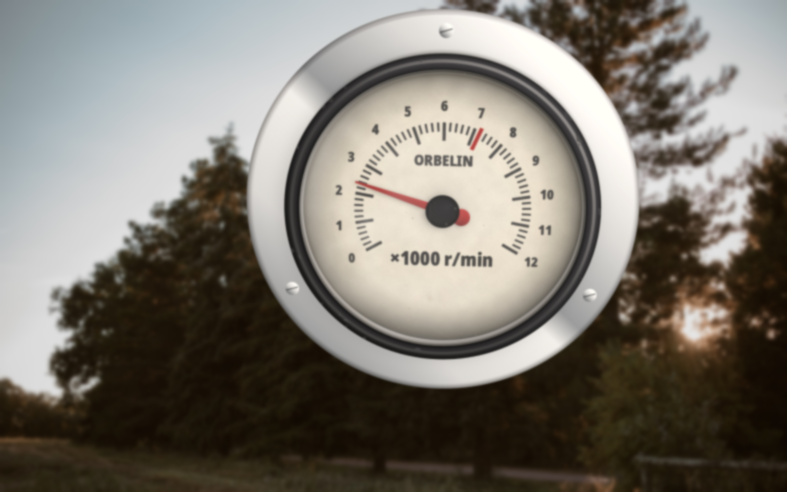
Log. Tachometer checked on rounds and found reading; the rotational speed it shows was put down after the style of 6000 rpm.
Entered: 2400 rpm
